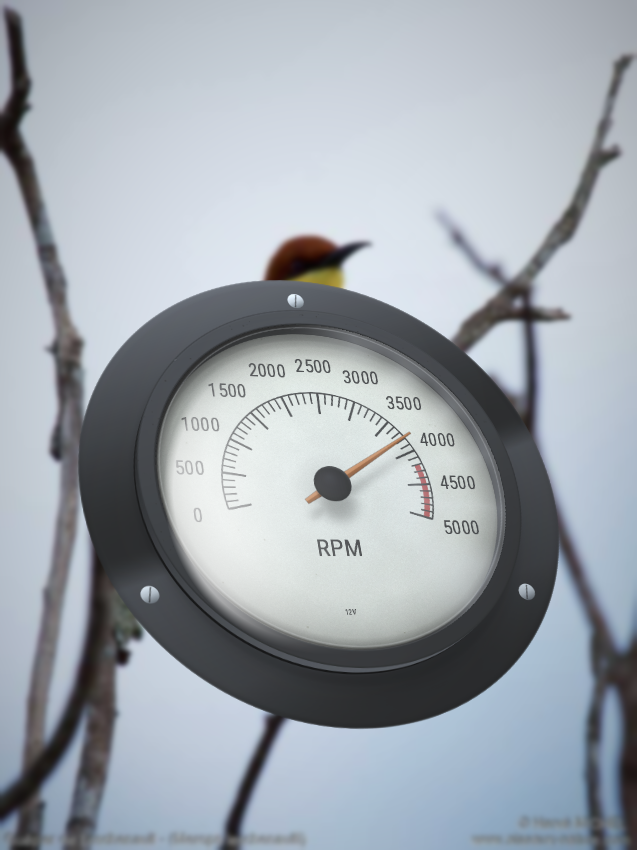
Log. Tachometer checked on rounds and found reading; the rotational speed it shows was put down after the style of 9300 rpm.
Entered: 3800 rpm
